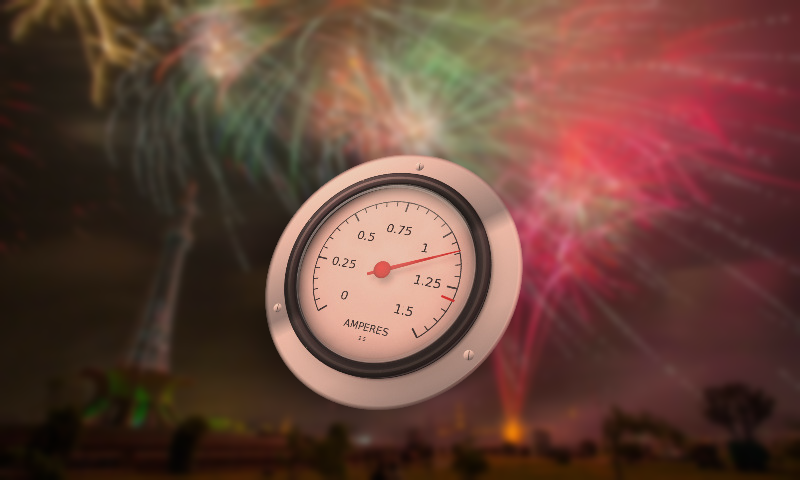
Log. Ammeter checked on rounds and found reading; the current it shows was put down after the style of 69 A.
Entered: 1.1 A
